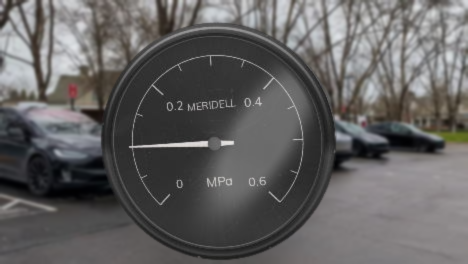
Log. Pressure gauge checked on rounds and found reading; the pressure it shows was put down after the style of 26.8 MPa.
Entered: 0.1 MPa
